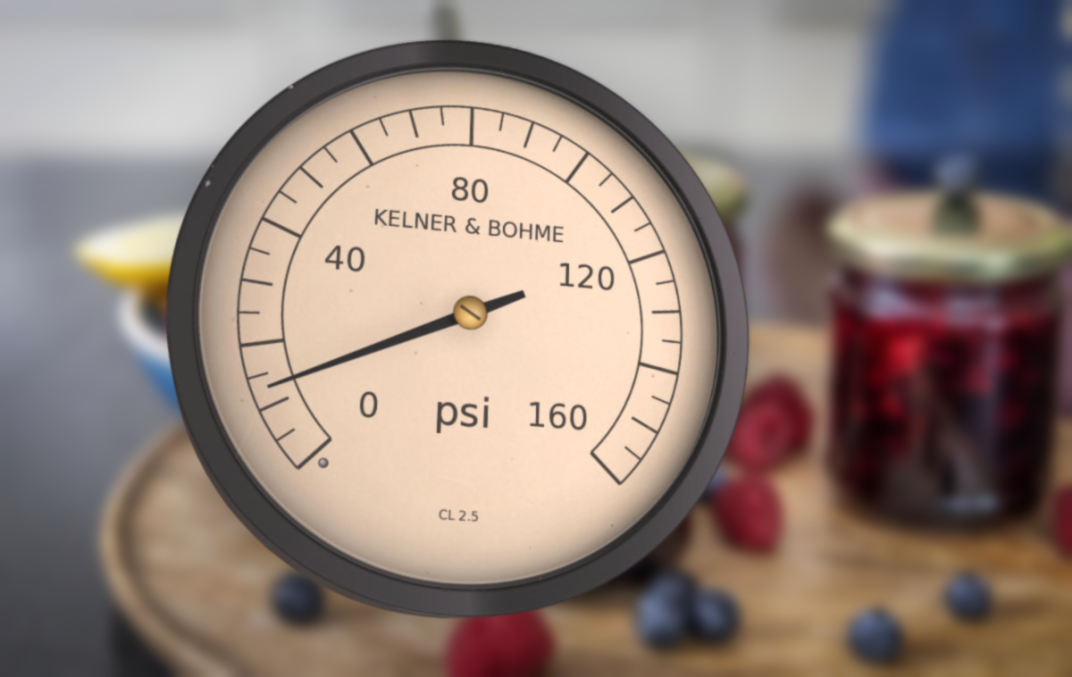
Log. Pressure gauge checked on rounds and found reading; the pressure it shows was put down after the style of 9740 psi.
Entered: 12.5 psi
